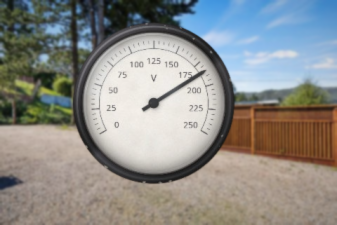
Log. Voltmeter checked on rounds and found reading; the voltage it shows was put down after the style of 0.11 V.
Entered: 185 V
